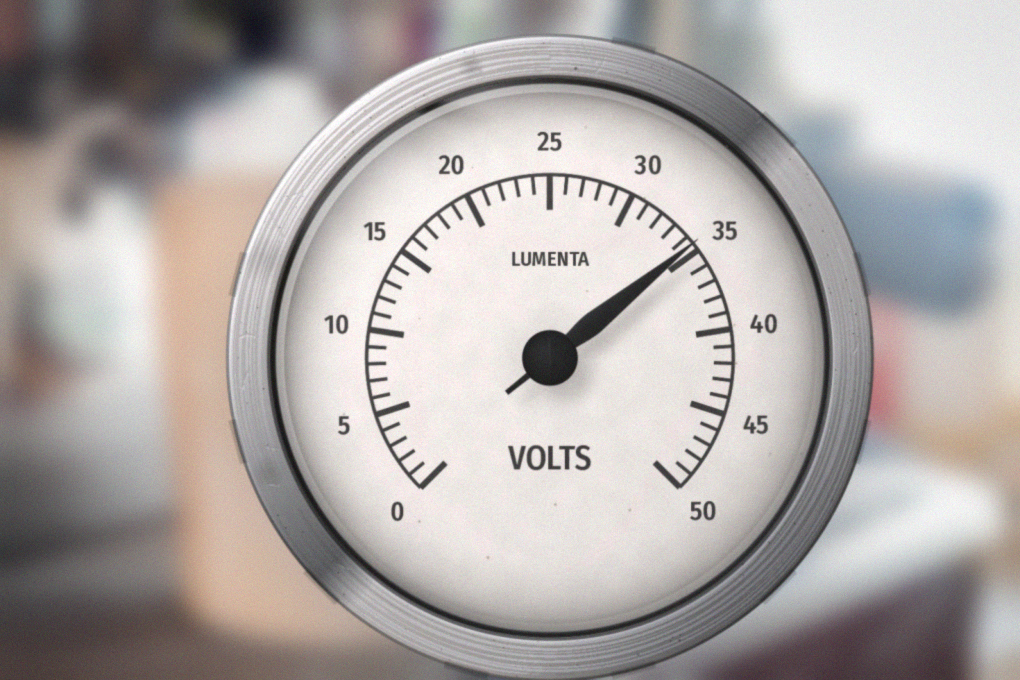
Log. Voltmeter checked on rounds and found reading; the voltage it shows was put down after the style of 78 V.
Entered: 34.5 V
